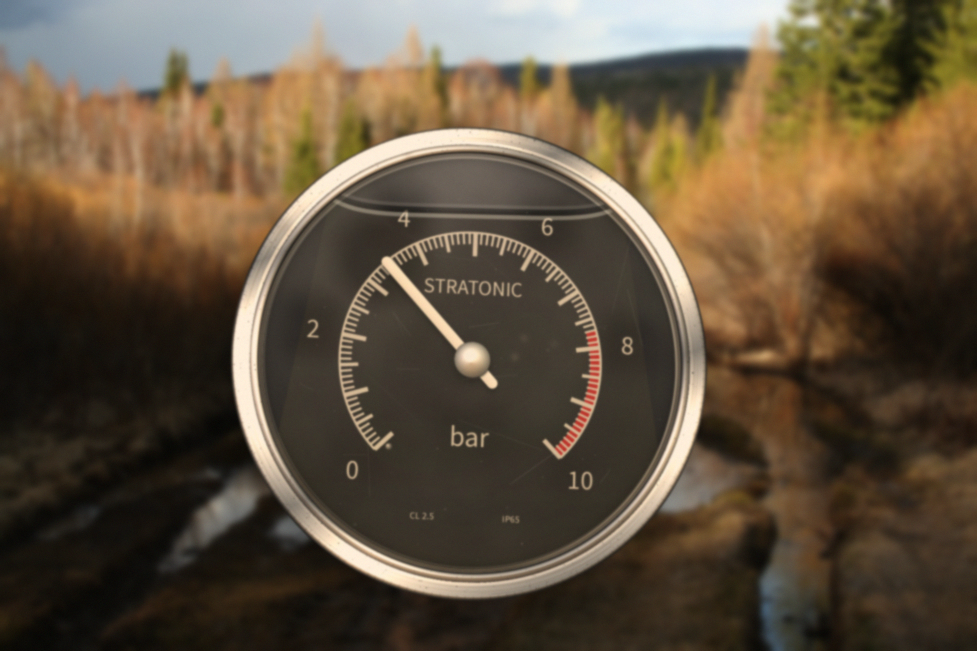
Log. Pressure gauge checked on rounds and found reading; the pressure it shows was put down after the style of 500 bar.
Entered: 3.4 bar
